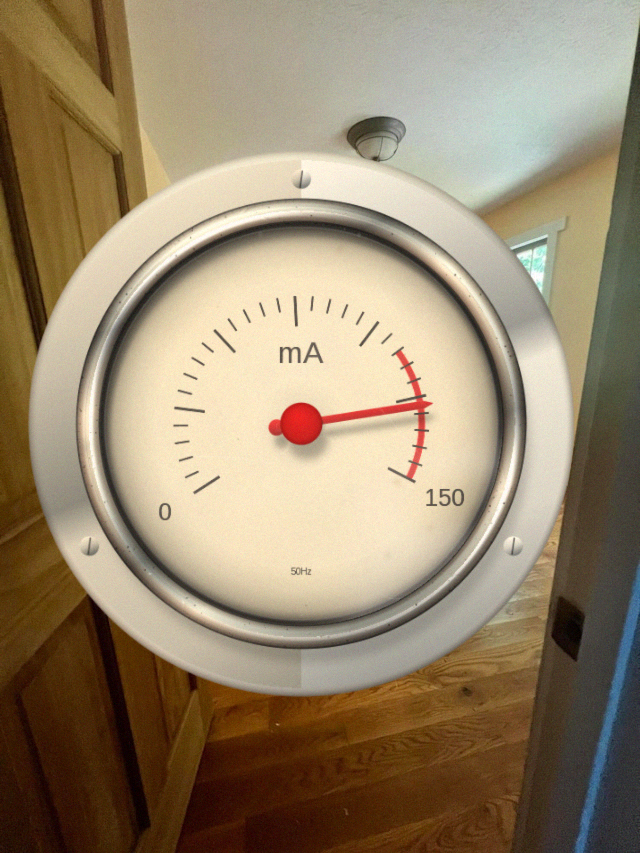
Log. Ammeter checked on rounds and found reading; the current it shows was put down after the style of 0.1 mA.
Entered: 127.5 mA
